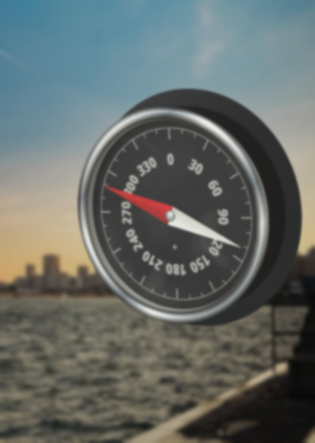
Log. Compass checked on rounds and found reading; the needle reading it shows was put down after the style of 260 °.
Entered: 290 °
